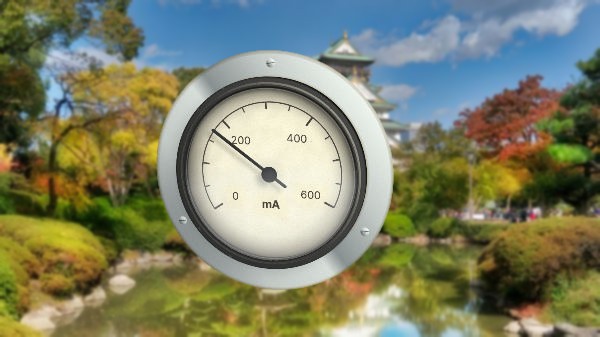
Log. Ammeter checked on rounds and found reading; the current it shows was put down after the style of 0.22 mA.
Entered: 175 mA
